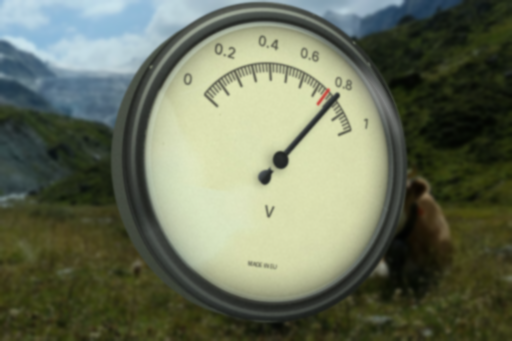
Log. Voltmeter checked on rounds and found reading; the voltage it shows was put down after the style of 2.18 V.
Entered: 0.8 V
